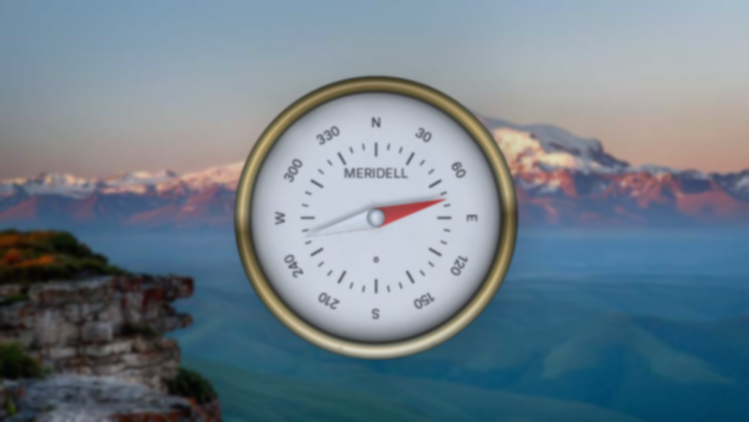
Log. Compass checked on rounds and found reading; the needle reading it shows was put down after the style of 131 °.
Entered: 75 °
